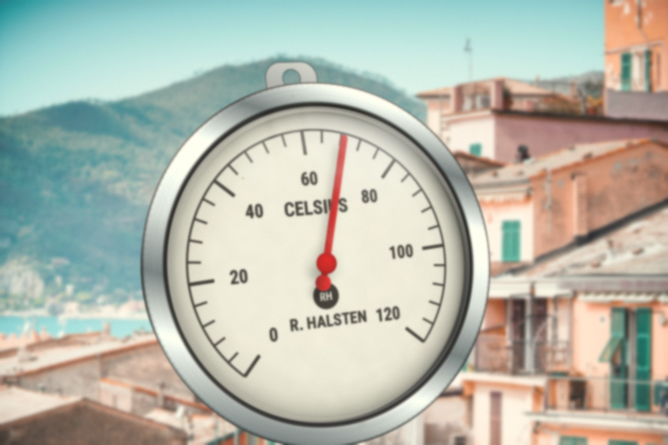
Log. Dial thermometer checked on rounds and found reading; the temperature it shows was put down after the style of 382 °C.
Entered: 68 °C
